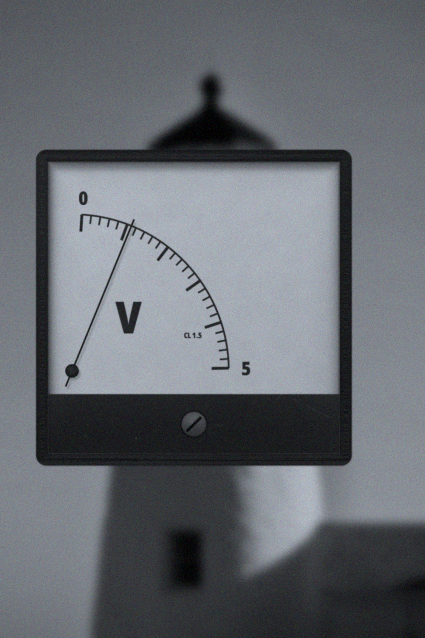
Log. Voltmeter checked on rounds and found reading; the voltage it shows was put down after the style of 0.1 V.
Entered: 1.1 V
